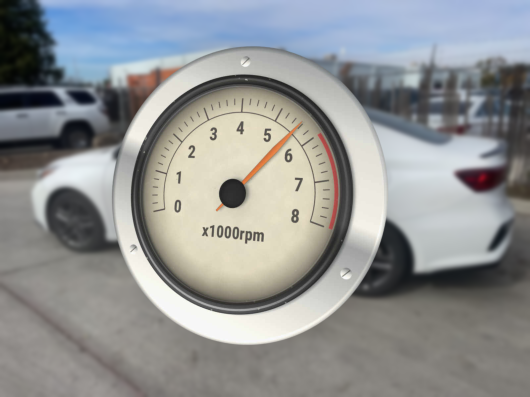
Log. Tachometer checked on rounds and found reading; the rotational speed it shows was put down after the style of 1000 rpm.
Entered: 5600 rpm
